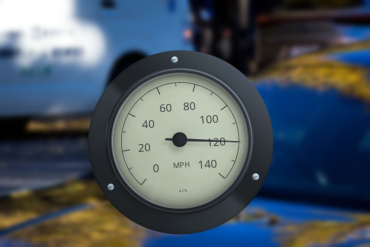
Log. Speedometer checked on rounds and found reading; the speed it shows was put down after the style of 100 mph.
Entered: 120 mph
